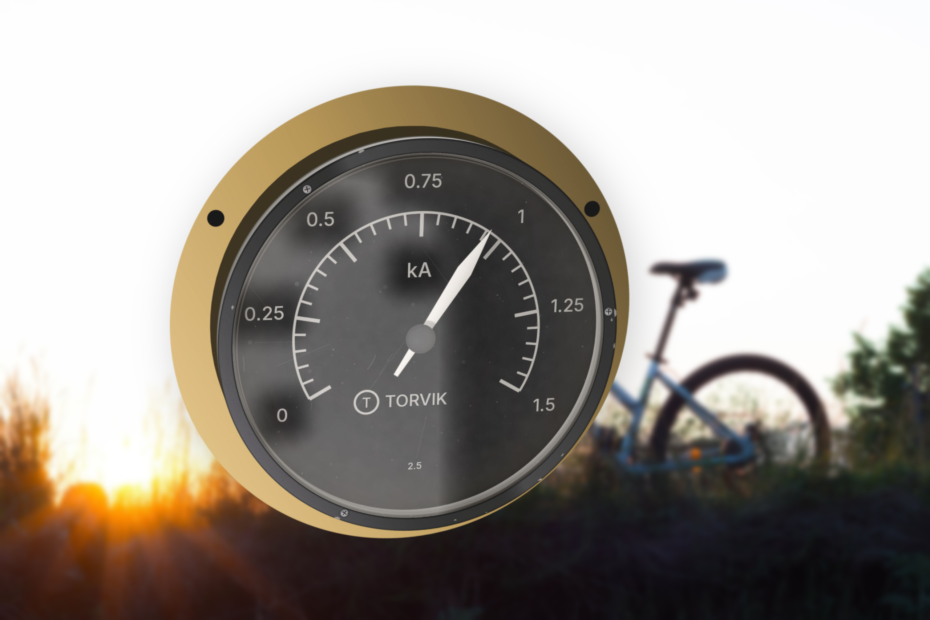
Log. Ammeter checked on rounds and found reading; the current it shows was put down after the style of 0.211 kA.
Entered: 0.95 kA
